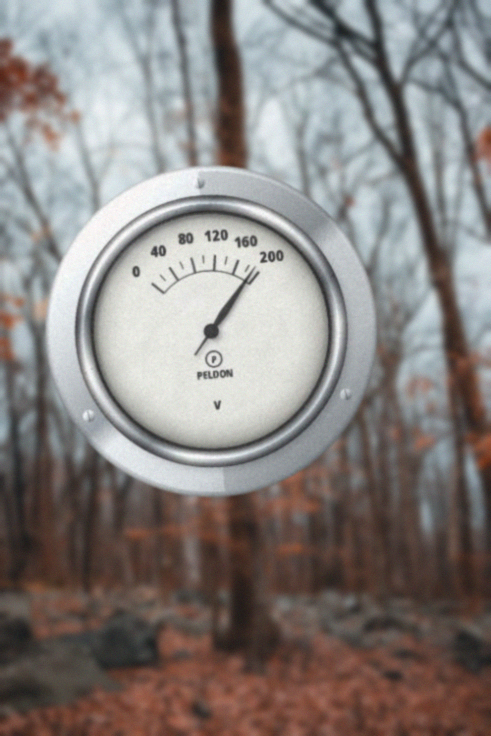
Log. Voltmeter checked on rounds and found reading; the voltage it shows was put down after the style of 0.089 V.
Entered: 190 V
